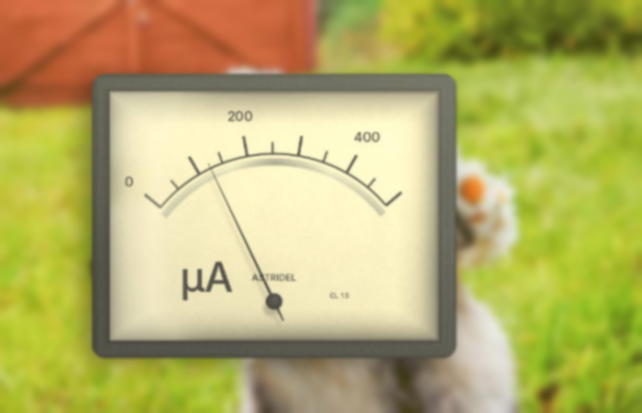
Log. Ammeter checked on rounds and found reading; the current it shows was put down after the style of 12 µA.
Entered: 125 µA
